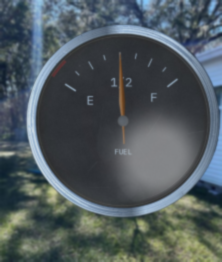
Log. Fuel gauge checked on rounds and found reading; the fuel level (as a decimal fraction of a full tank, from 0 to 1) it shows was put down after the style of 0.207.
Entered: 0.5
